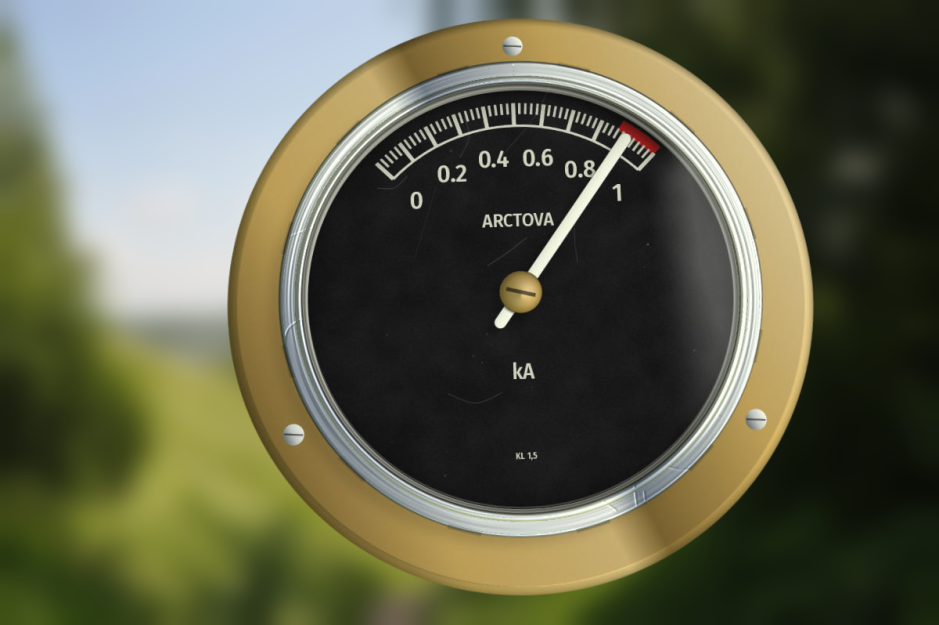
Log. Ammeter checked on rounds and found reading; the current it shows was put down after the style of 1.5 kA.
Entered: 0.9 kA
